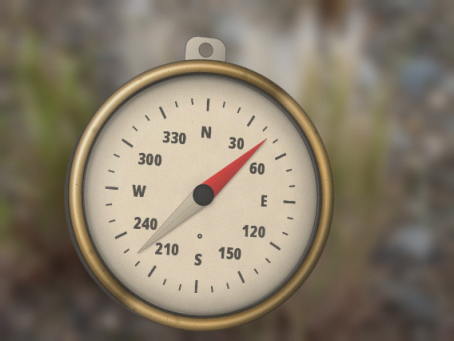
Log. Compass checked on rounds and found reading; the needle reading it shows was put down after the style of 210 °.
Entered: 45 °
